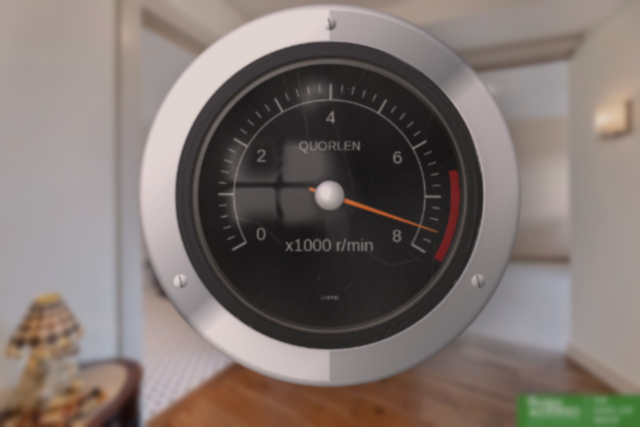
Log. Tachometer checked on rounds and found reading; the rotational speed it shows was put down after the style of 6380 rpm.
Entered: 7600 rpm
